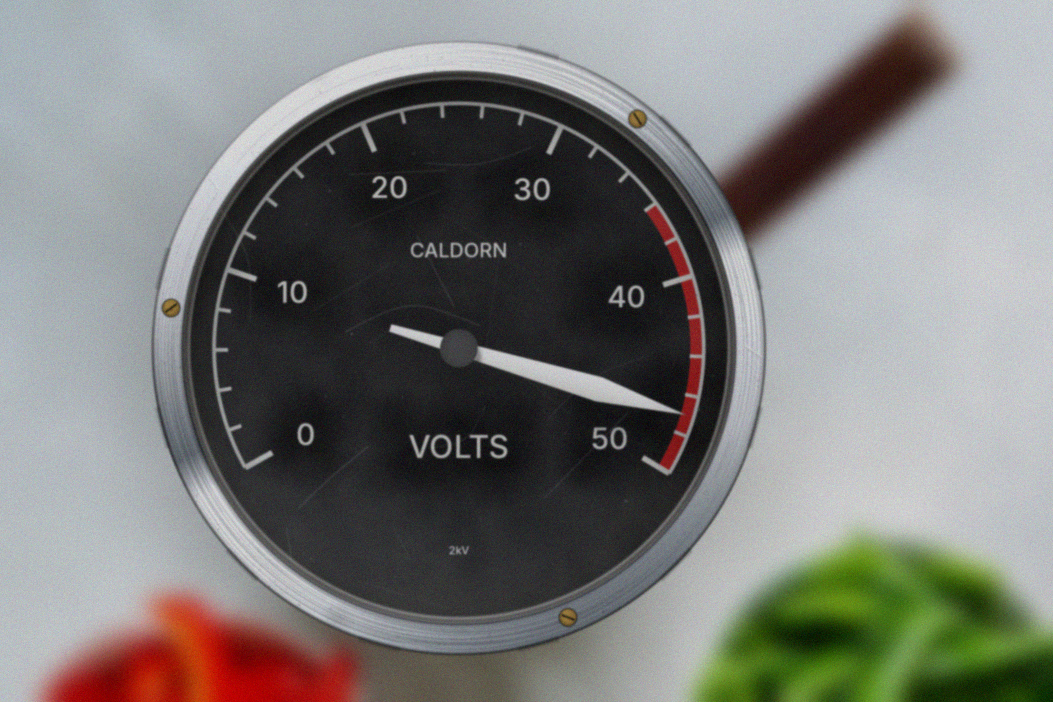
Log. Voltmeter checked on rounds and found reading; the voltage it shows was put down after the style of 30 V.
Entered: 47 V
